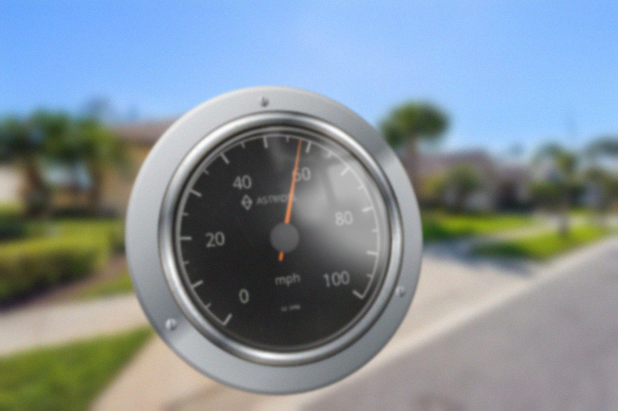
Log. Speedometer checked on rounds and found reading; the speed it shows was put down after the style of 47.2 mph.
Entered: 57.5 mph
